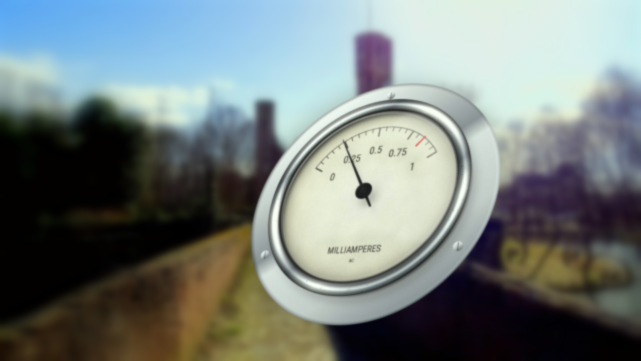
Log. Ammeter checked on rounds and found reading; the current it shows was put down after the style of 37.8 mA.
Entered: 0.25 mA
